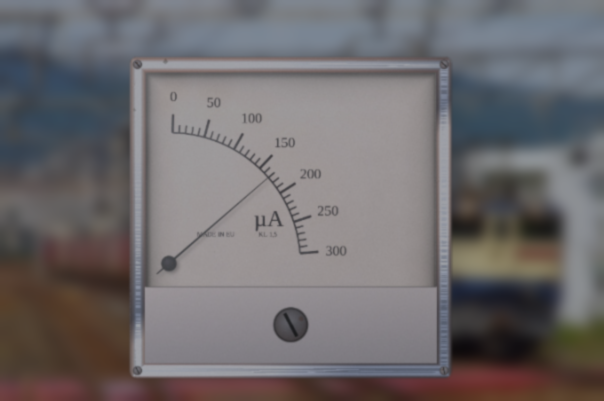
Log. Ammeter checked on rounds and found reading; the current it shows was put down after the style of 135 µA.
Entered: 170 µA
